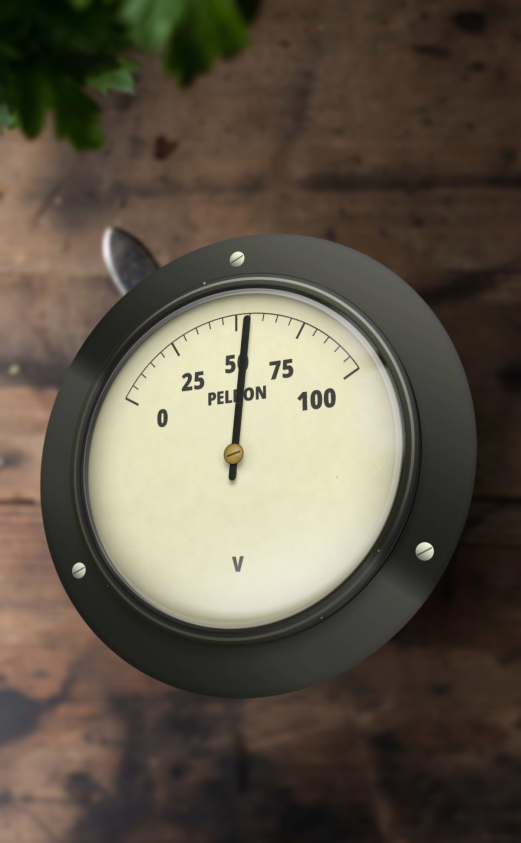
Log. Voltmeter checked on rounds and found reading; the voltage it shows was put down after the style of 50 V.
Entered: 55 V
